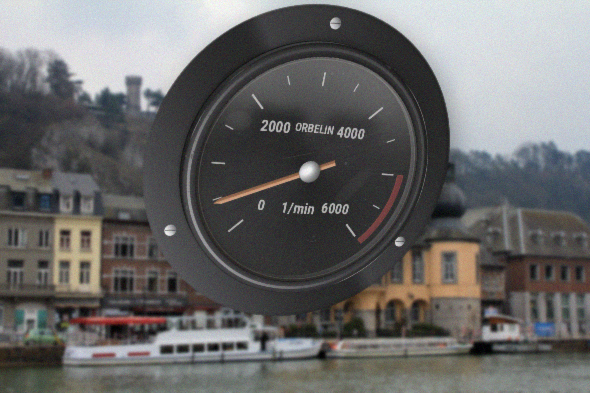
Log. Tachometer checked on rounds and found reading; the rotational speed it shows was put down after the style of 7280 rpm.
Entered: 500 rpm
